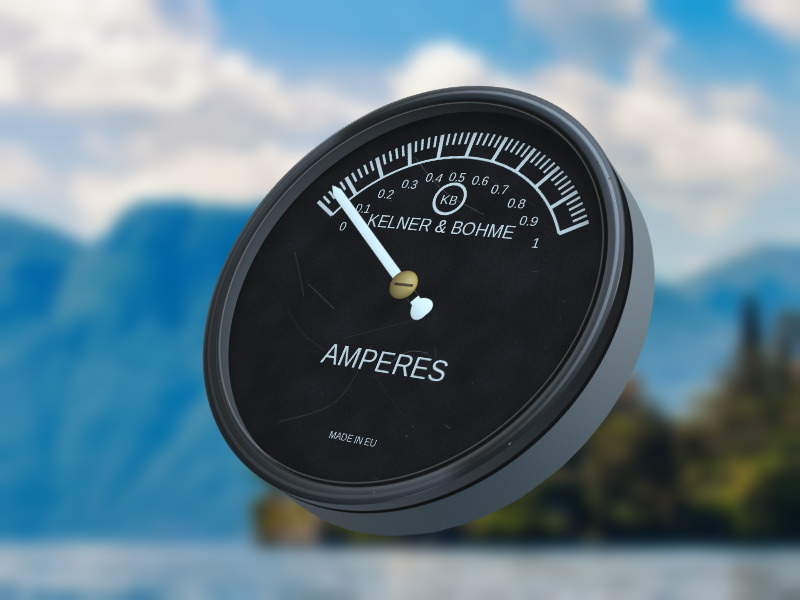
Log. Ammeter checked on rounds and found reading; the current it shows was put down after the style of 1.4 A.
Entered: 0.06 A
